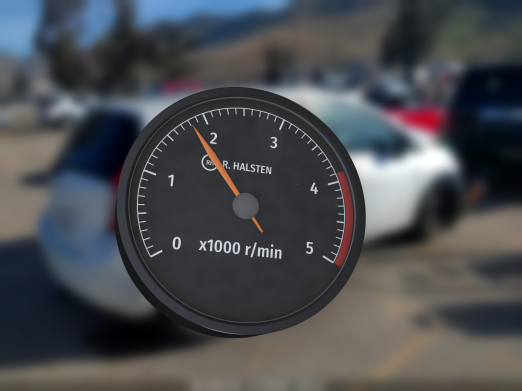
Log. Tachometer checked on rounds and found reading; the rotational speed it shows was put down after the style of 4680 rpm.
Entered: 1800 rpm
